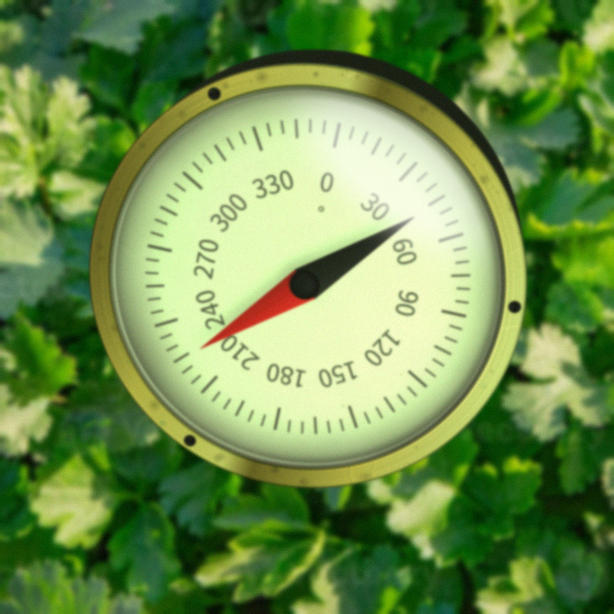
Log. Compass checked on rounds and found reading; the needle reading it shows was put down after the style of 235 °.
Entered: 225 °
